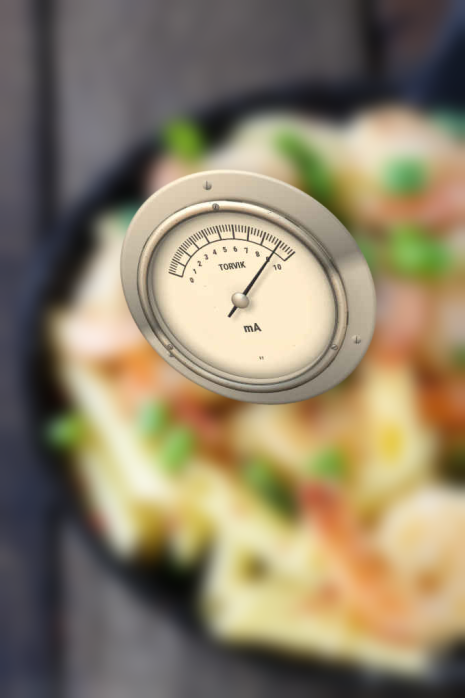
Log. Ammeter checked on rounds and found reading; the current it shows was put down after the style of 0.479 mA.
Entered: 9 mA
